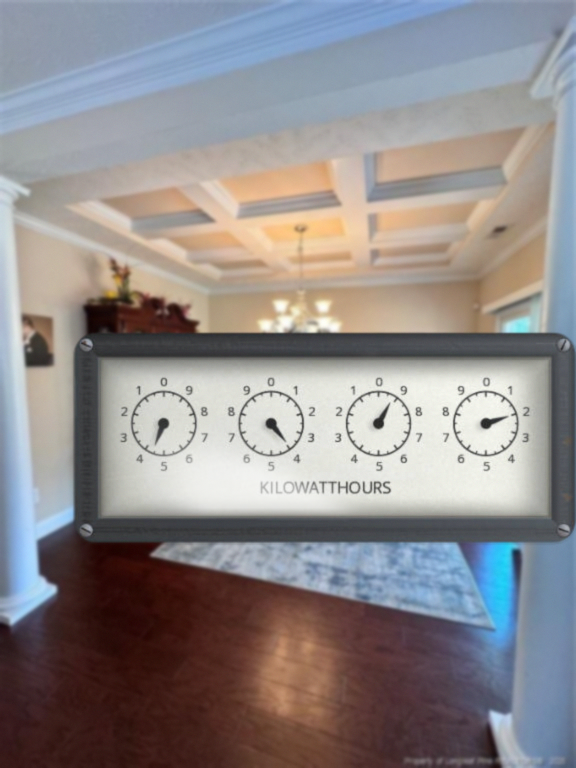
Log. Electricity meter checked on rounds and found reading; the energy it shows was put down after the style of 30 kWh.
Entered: 4392 kWh
